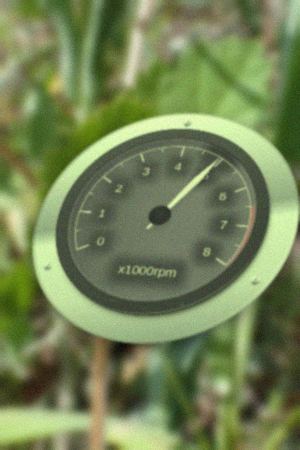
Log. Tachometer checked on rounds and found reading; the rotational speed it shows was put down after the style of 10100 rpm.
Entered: 5000 rpm
